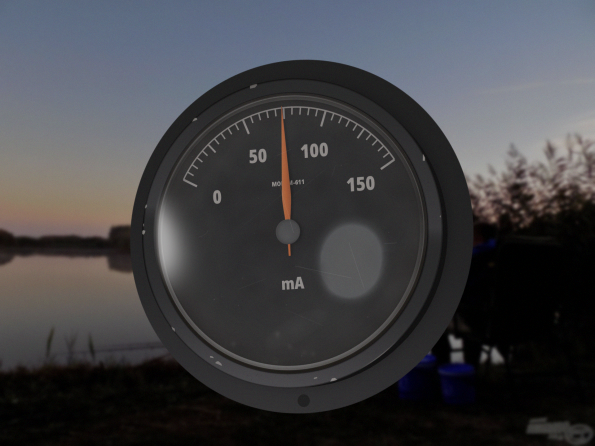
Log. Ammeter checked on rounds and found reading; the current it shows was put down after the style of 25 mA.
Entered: 75 mA
